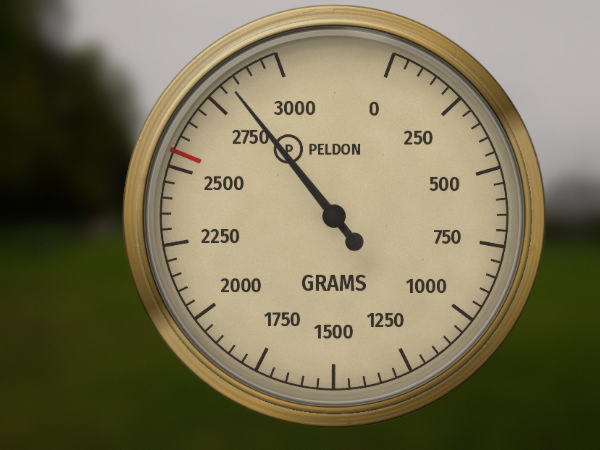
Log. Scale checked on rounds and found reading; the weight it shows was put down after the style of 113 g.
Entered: 2825 g
